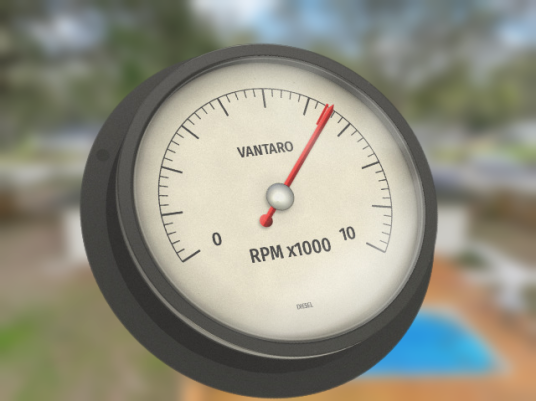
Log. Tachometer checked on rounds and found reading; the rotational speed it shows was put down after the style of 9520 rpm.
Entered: 6500 rpm
